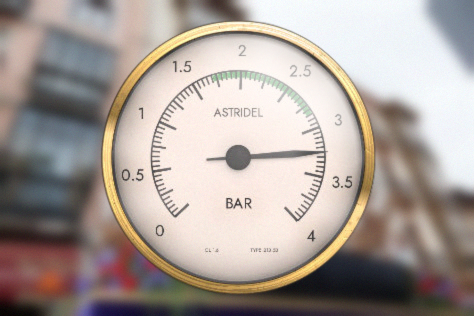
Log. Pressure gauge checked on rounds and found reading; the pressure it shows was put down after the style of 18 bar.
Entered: 3.25 bar
